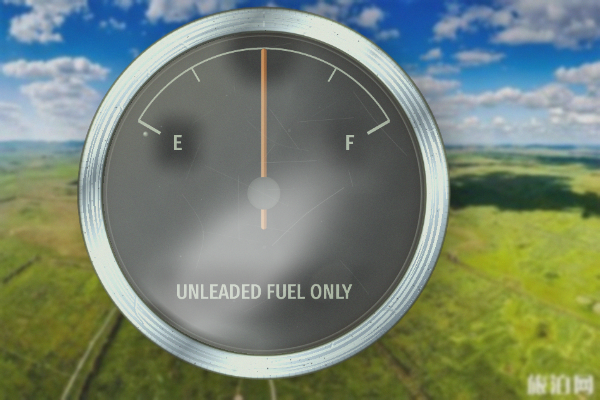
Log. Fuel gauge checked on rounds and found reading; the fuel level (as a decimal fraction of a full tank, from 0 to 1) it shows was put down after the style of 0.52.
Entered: 0.5
